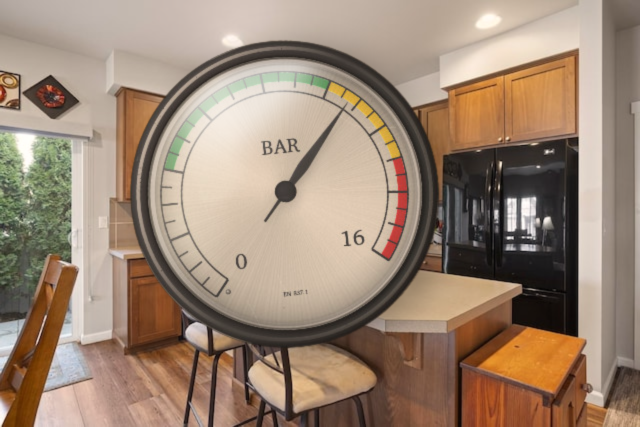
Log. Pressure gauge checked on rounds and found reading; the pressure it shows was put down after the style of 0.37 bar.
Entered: 10.75 bar
